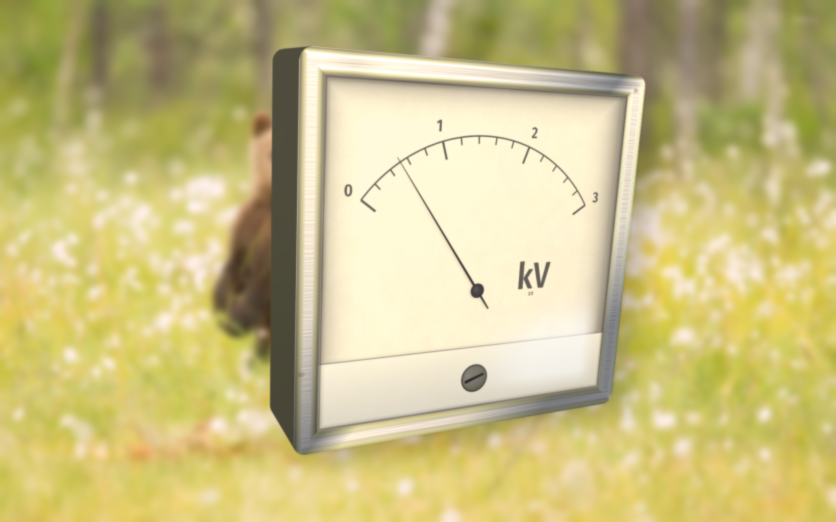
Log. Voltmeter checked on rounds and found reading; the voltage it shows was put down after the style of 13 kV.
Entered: 0.5 kV
